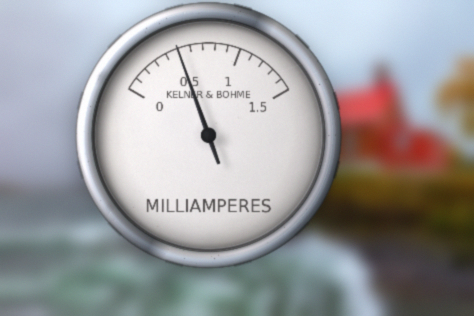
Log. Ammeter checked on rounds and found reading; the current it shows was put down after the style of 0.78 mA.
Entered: 0.5 mA
